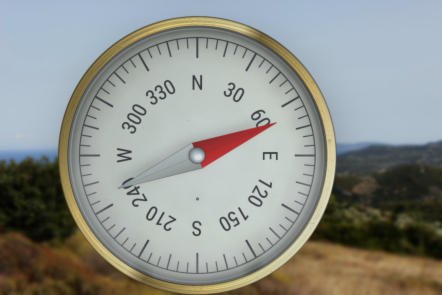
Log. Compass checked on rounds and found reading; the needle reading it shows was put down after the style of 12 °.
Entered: 67.5 °
